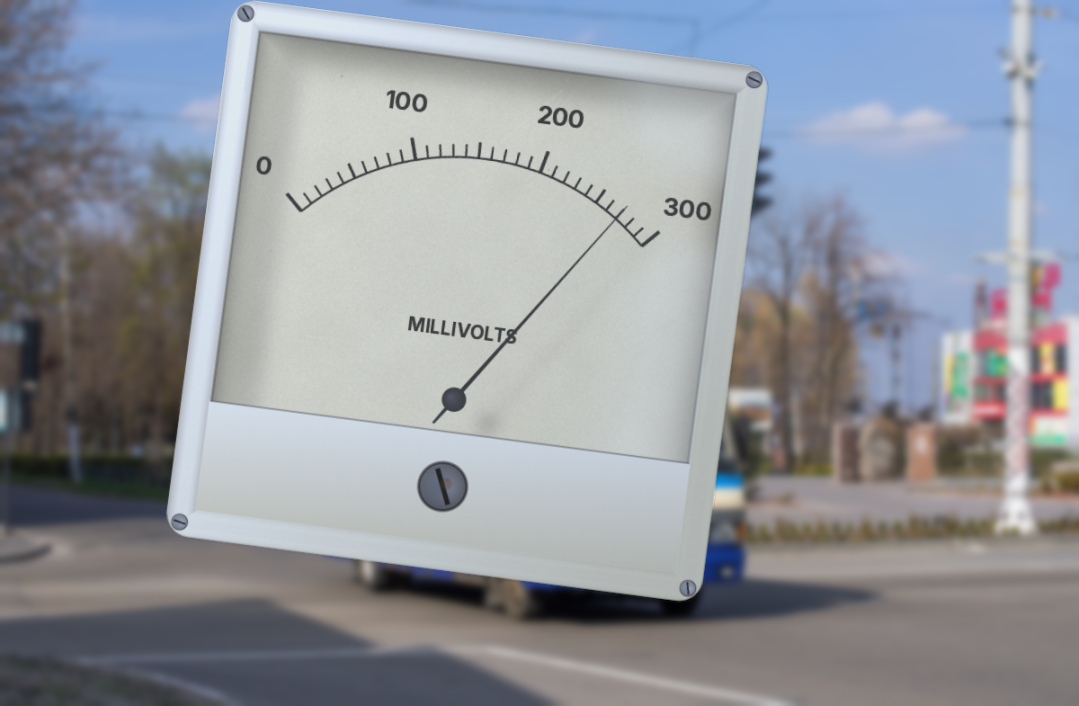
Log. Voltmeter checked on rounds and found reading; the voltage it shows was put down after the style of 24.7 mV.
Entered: 270 mV
